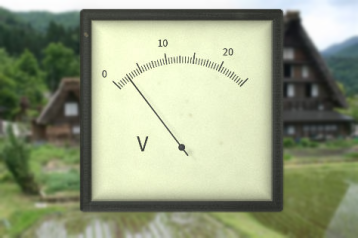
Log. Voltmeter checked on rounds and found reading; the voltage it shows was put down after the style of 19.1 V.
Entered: 2.5 V
